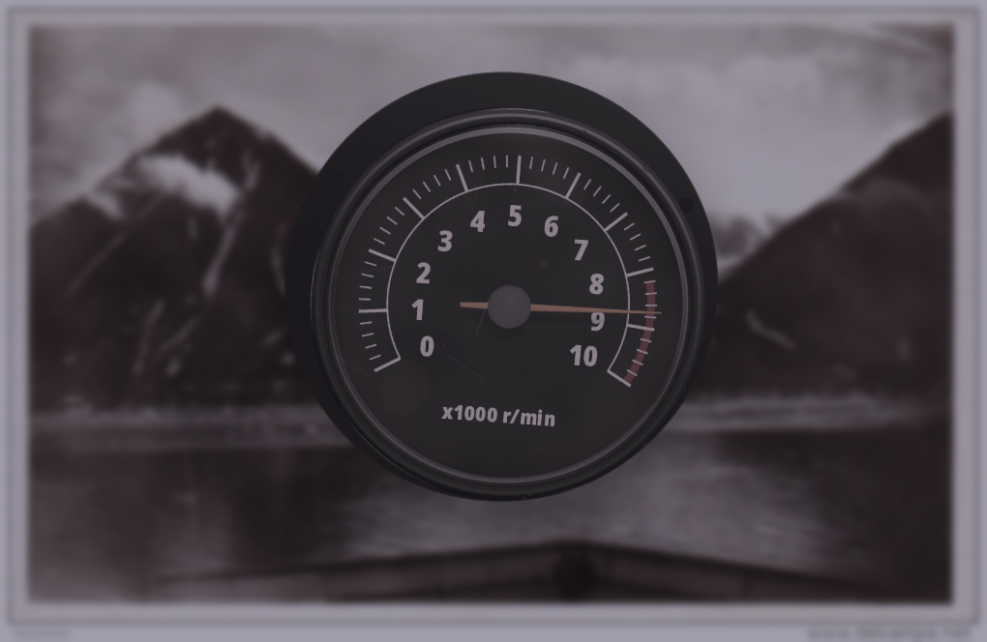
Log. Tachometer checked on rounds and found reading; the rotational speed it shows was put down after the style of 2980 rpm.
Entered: 8700 rpm
